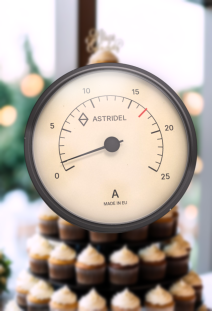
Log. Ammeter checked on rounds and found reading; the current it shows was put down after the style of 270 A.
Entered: 1 A
